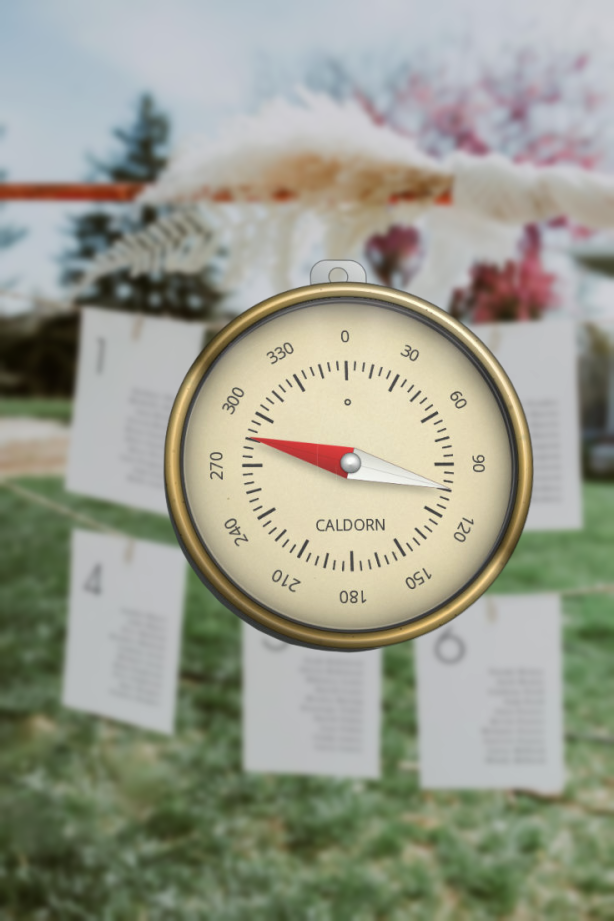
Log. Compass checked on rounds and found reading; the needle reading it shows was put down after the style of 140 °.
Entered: 285 °
